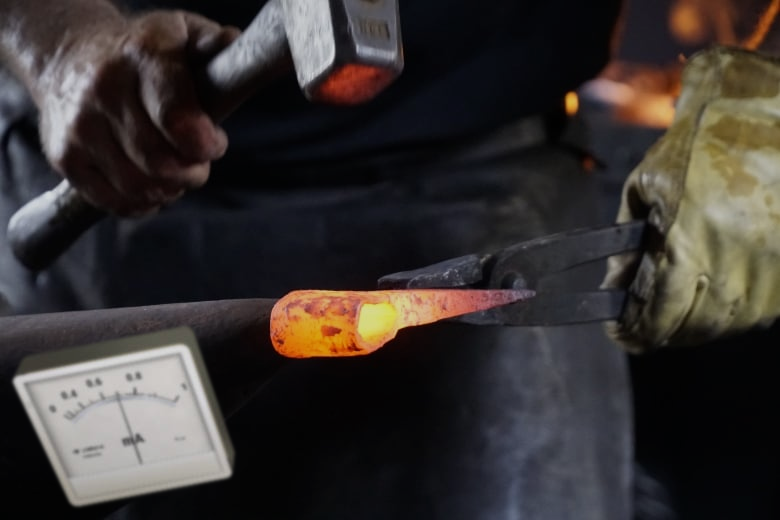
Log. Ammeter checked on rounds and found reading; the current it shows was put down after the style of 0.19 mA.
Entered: 0.7 mA
